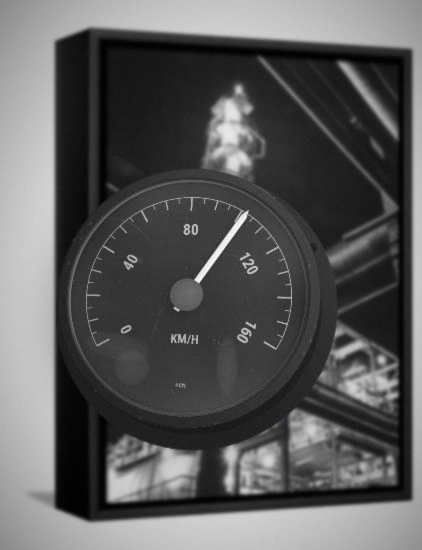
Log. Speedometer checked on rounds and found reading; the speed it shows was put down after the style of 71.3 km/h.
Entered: 102.5 km/h
